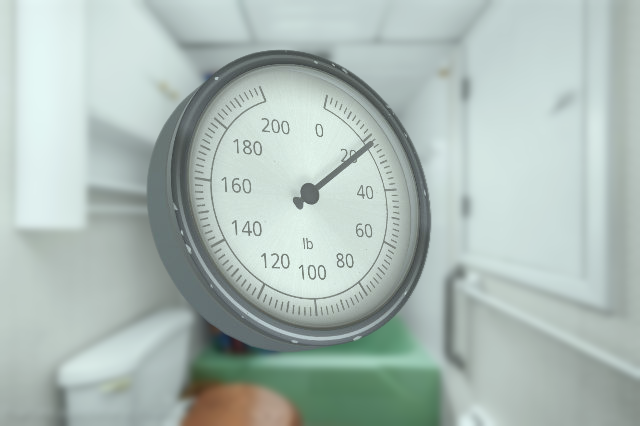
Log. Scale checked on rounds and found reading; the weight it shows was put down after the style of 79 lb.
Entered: 22 lb
